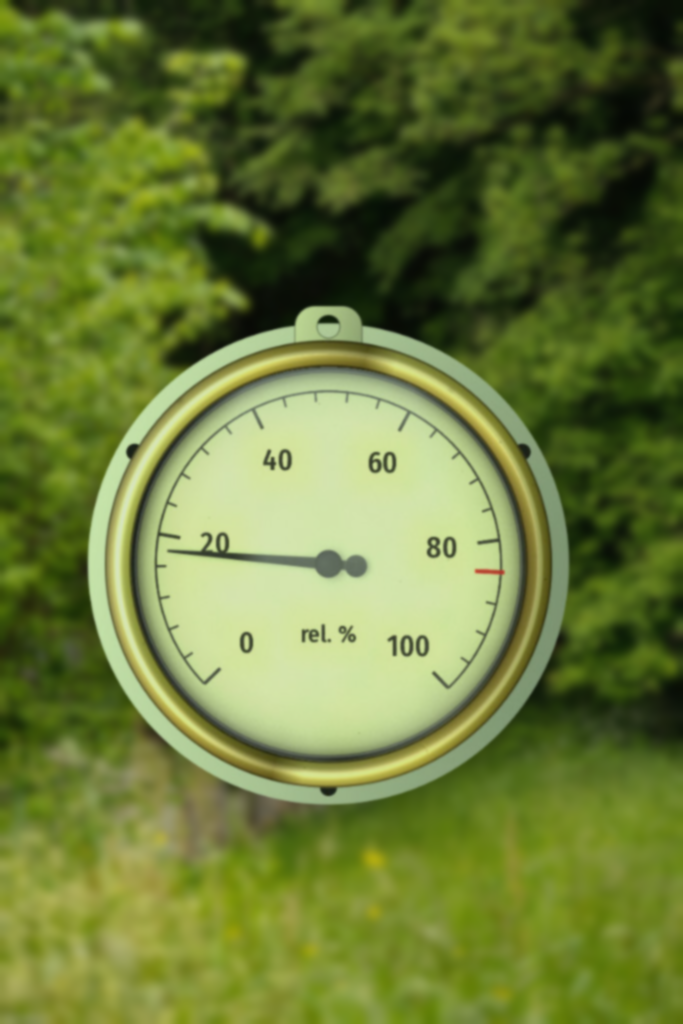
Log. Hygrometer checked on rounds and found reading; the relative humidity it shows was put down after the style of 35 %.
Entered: 18 %
